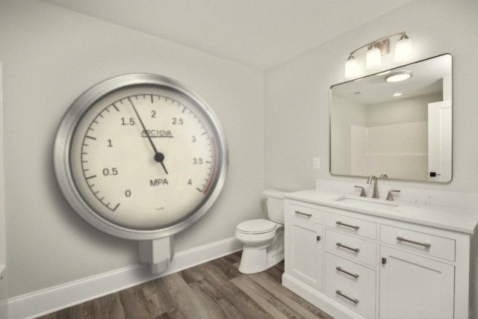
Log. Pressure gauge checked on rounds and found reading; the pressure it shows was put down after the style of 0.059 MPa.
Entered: 1.7 MPa
